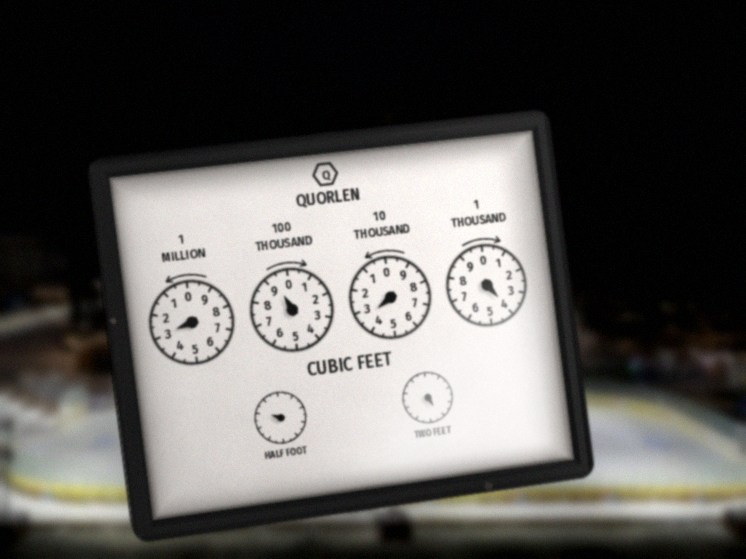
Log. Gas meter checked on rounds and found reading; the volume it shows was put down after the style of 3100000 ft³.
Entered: 293400 ft³
